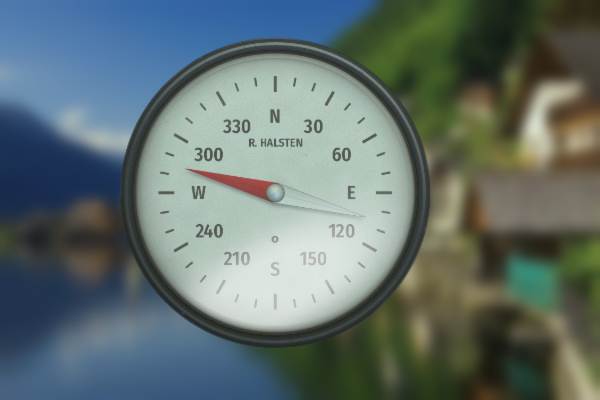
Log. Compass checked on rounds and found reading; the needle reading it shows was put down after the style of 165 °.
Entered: 285 °
